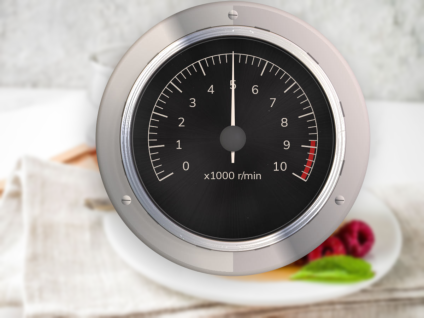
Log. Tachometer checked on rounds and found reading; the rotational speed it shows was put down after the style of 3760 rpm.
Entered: 5000 rpm
